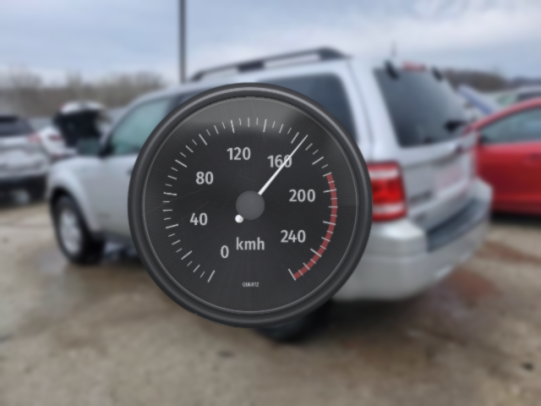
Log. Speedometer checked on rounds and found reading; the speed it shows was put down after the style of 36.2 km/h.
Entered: 165 km/h
